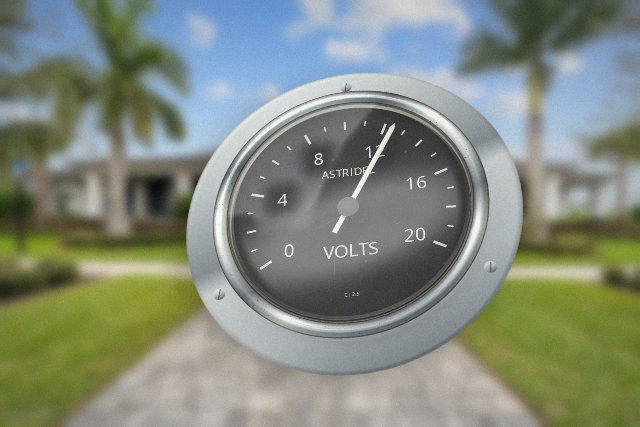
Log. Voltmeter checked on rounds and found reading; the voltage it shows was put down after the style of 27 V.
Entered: 12.5 V
